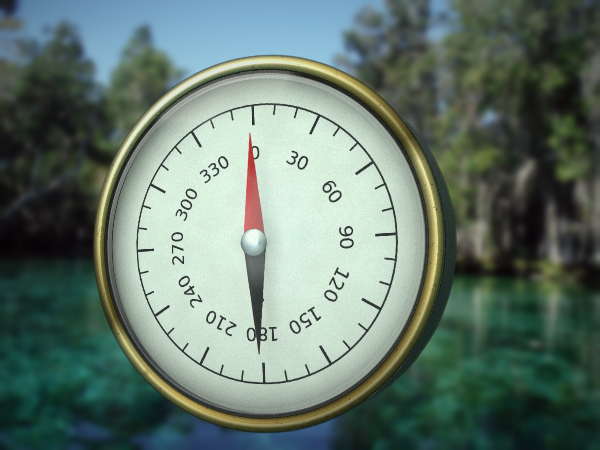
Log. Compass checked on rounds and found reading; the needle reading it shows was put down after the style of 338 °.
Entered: 0 °
